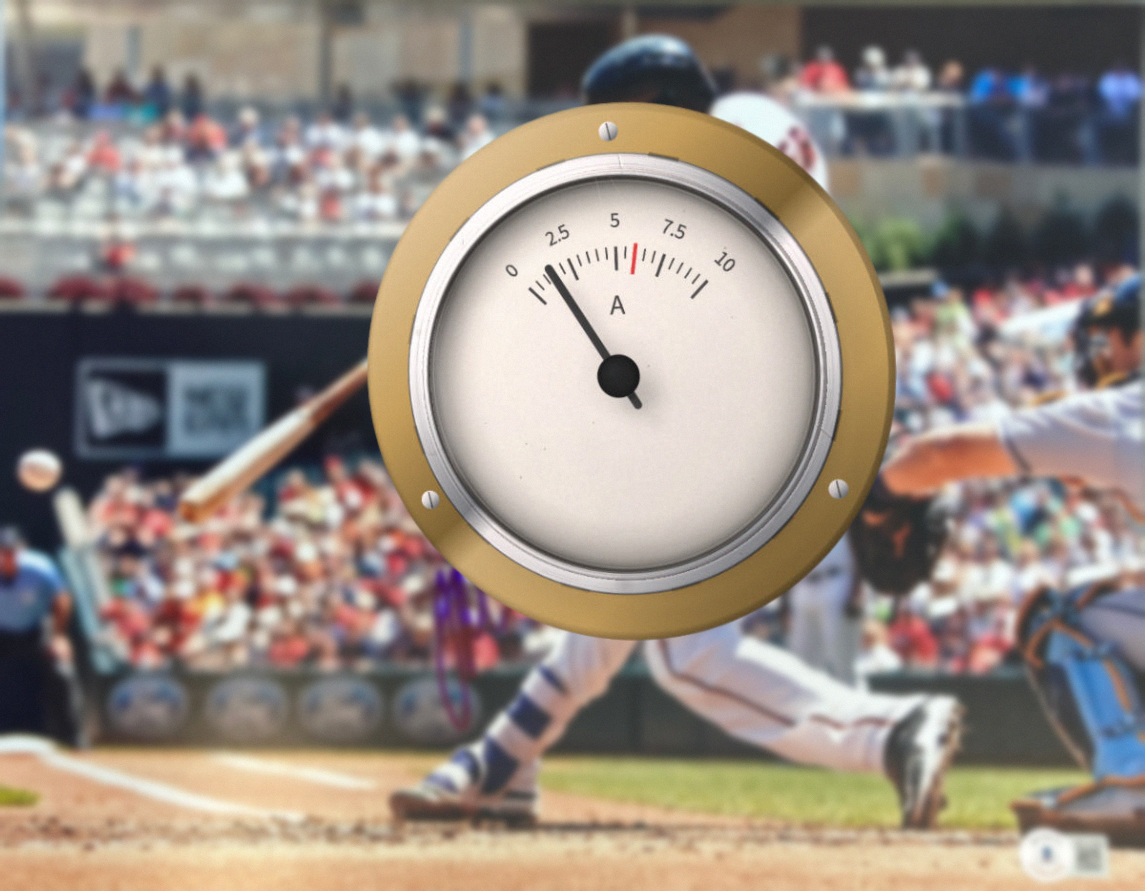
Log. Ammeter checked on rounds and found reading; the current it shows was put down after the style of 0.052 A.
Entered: 1.5 A
